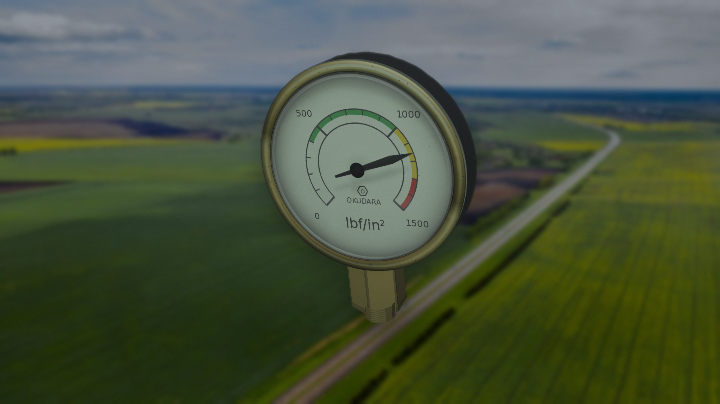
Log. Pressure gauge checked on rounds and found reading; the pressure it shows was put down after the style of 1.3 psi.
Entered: 1150 psi
